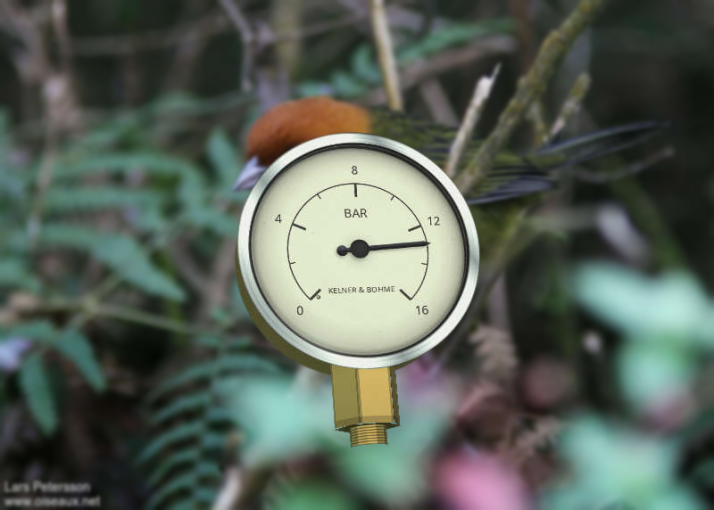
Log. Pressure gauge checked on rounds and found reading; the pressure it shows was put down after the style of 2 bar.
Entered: 13 bar
